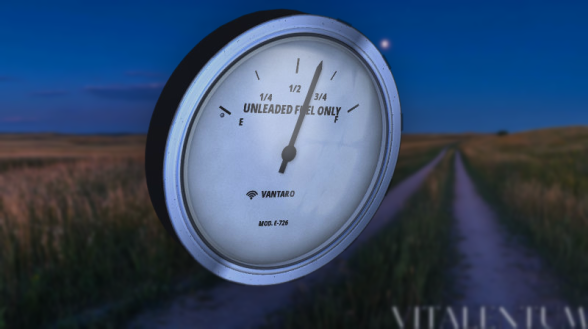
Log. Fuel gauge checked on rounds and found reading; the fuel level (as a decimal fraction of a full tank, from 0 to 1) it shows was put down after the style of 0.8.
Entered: 0.625
